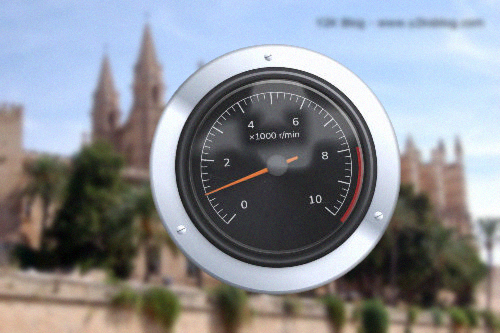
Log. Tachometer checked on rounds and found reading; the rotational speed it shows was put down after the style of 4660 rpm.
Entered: 1000 rpm
